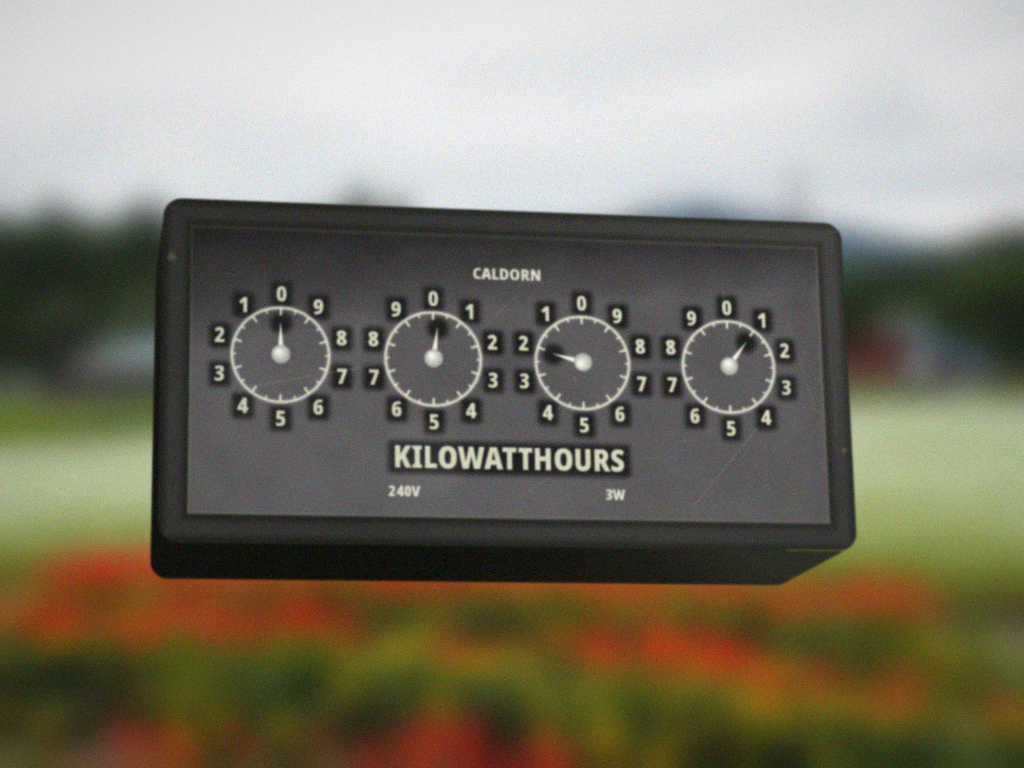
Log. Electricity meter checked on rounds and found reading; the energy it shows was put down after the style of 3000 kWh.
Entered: 21 kWh
